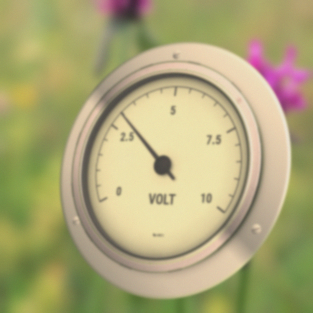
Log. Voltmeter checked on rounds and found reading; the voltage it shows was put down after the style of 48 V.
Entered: 3 V
